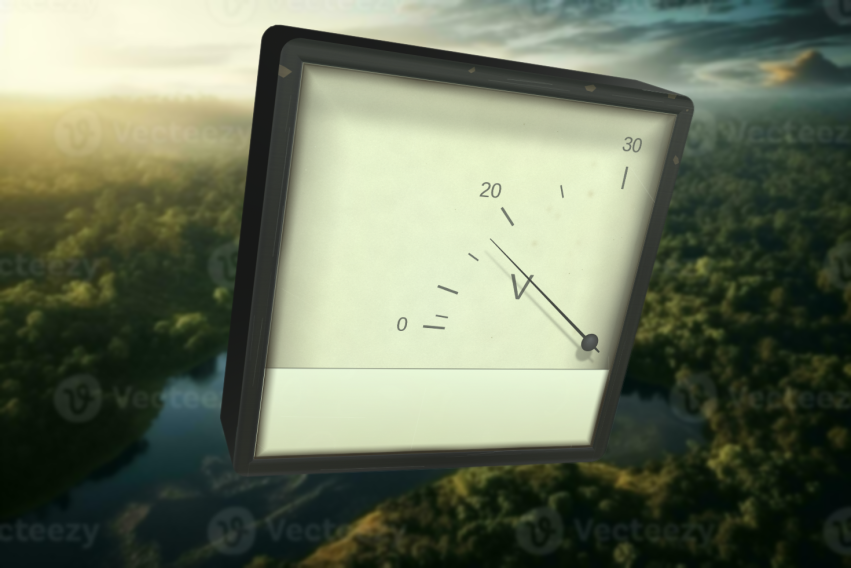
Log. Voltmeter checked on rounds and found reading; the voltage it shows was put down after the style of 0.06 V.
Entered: 17.5 V
